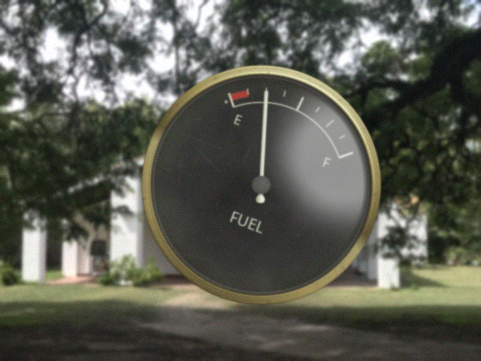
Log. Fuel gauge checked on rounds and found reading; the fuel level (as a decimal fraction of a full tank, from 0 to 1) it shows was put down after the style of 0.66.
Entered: 0.25
